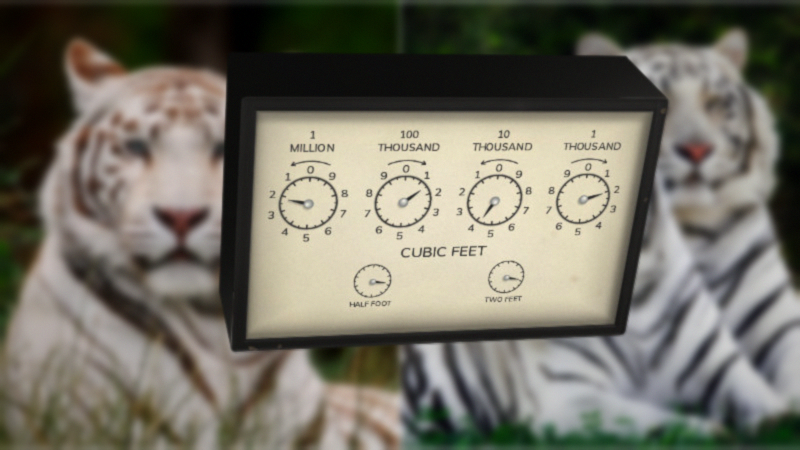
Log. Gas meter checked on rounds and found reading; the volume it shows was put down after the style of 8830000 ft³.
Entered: 214200 ft³
